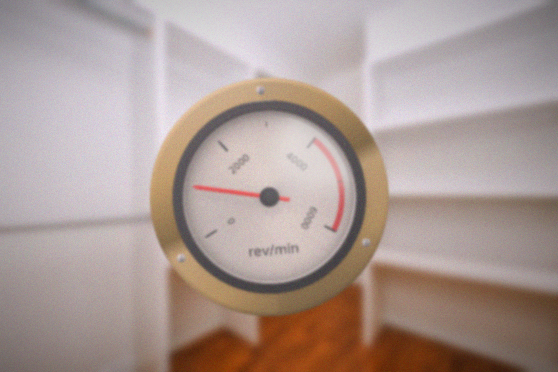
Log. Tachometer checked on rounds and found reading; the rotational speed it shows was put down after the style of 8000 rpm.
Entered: 1000 rpm
